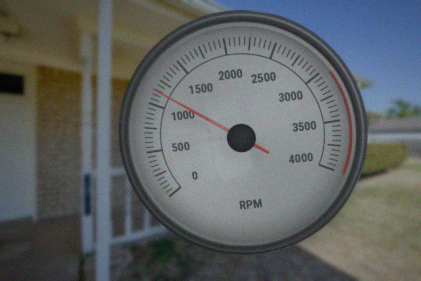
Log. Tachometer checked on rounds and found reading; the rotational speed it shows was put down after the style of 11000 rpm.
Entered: 1150 rpm
